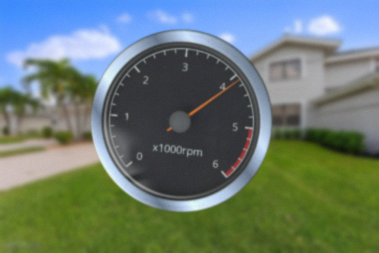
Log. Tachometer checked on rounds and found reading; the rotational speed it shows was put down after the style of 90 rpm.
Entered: 4100 rpm
